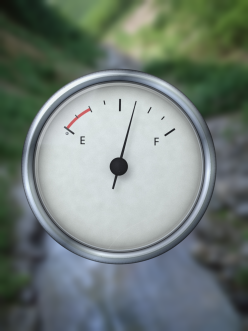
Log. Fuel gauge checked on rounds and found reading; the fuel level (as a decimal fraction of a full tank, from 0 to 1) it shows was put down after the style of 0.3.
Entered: 0.625
